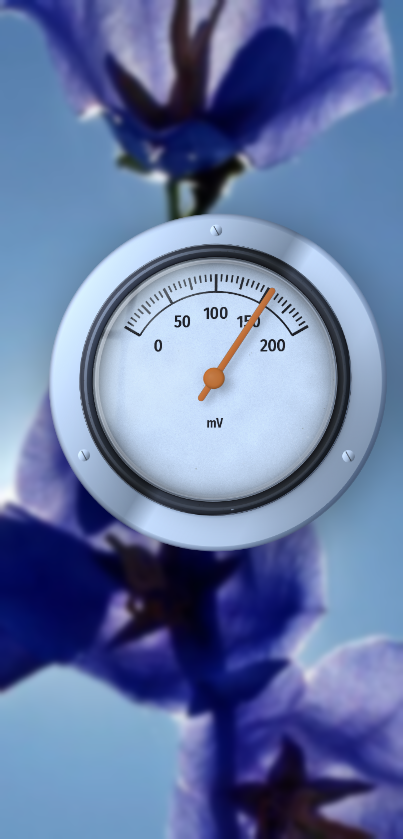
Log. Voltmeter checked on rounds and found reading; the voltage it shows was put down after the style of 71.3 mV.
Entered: 155 mV
